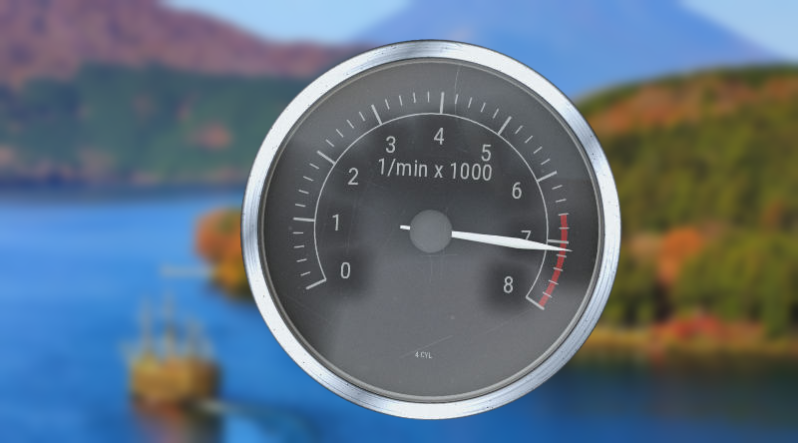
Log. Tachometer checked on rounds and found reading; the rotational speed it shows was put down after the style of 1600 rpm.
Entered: 7100 rpm
